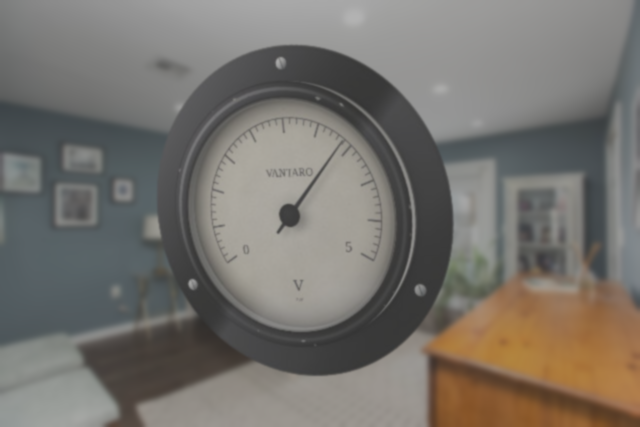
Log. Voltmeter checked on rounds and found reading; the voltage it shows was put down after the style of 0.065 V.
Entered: 3.4 V
